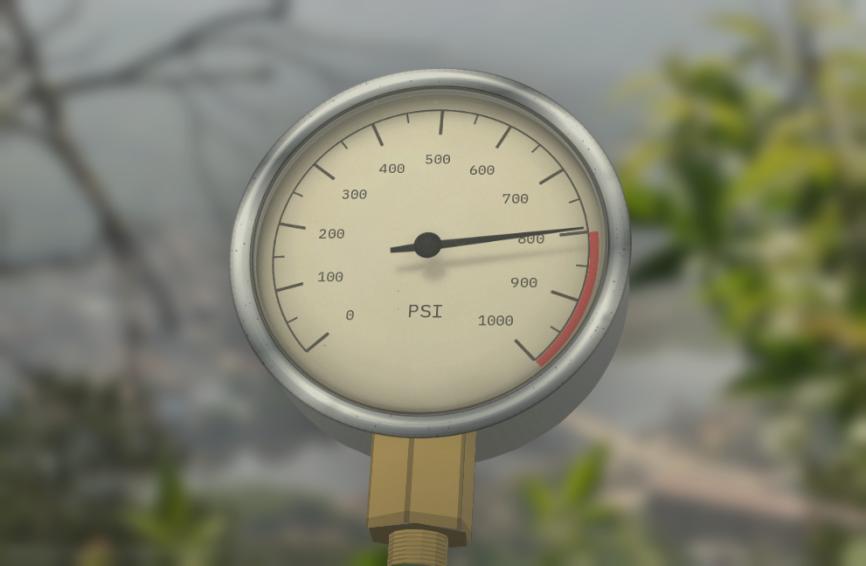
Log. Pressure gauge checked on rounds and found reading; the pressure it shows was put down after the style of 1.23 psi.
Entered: 800 psi
